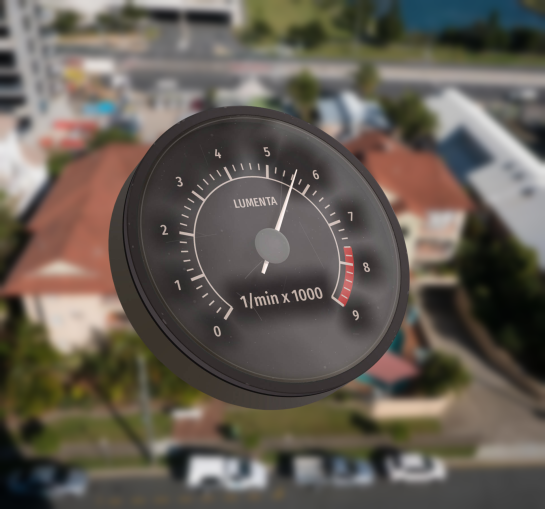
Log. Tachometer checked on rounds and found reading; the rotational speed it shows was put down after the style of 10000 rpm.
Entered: 5600 rpm
